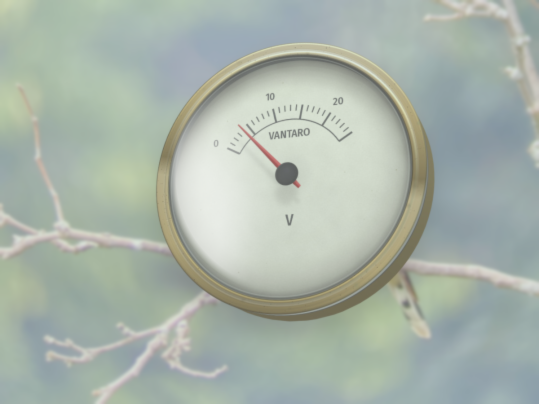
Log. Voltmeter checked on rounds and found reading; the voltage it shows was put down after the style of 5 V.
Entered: 4 V
